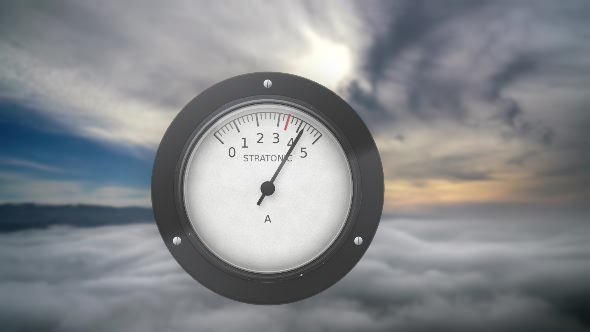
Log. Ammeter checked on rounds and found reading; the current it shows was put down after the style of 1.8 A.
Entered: 4.2 A
